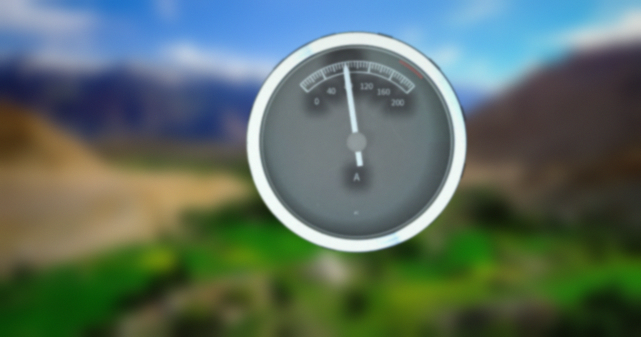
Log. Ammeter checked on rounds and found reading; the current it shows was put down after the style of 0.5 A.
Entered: 80 A
